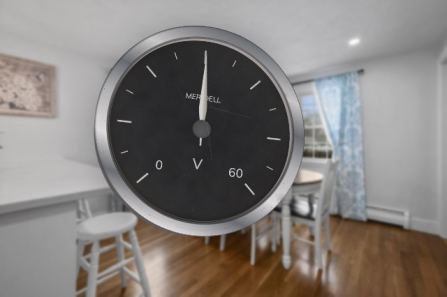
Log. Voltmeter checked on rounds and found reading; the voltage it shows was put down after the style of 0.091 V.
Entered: 30 V
